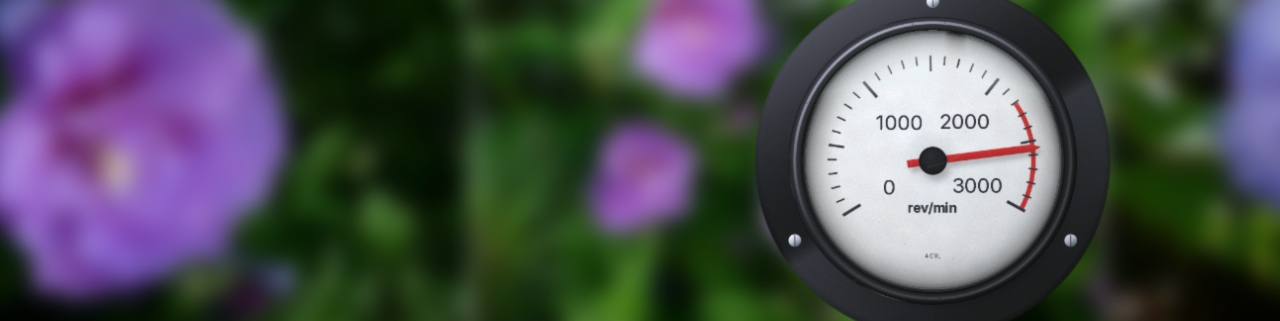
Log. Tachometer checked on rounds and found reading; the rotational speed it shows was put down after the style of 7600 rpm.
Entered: 2550 rpm
